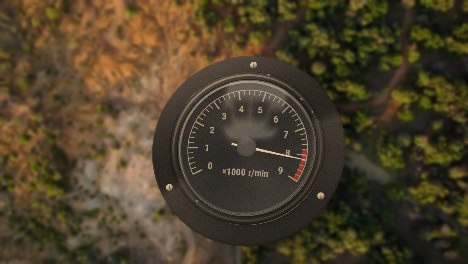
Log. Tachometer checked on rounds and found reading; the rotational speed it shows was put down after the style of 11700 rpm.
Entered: 8200 rpm
